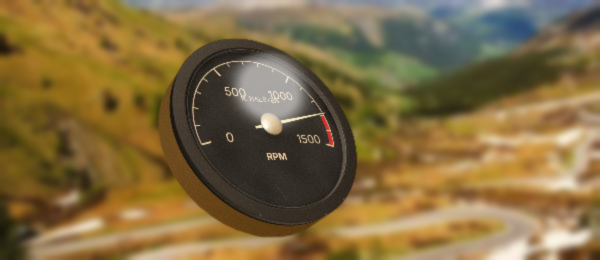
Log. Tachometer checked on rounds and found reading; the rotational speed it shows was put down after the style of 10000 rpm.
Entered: 1300 rpm
